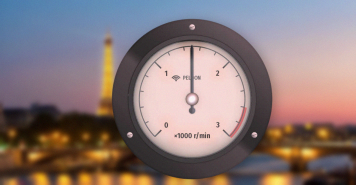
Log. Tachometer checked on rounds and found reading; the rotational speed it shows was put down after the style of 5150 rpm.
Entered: 1500 rpm
